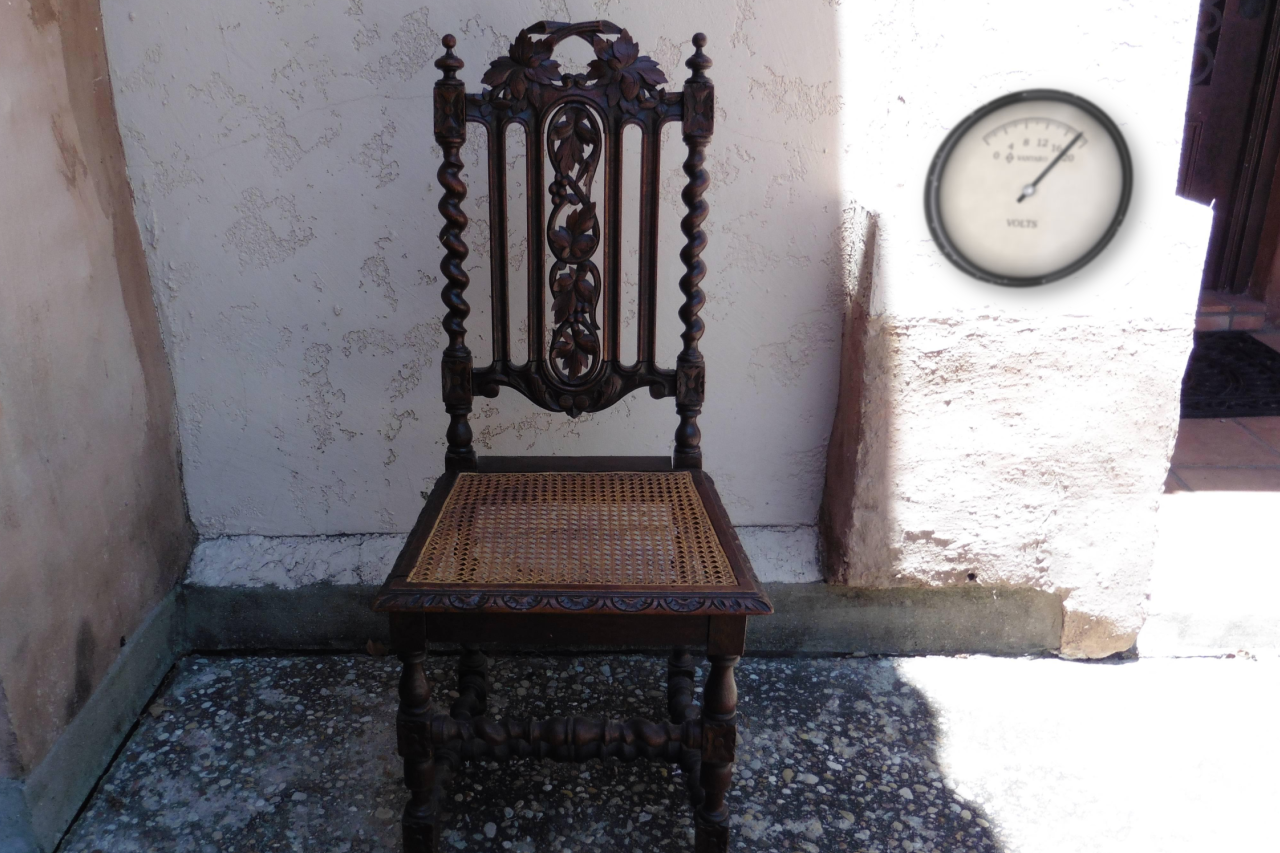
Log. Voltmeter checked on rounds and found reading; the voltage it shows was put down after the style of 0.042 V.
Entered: 18 V
